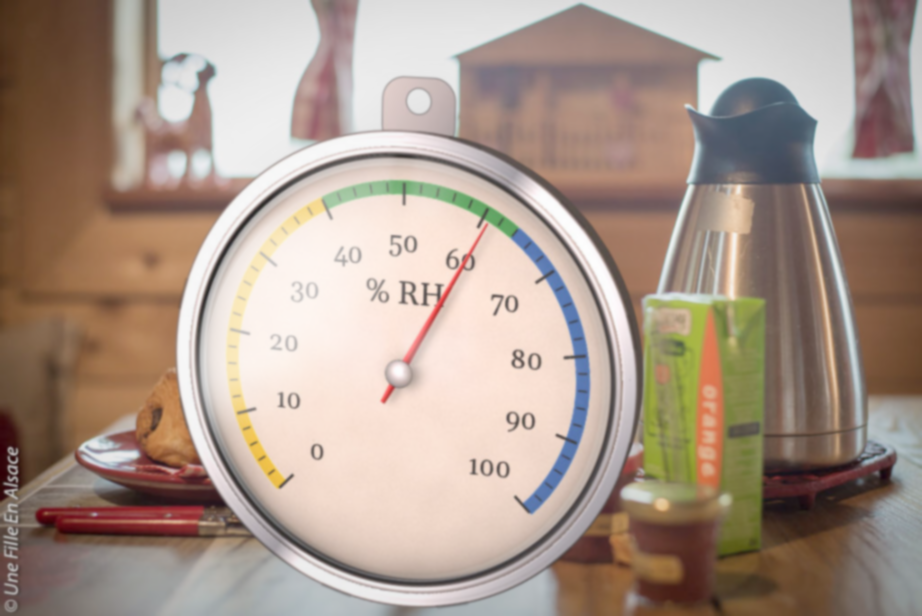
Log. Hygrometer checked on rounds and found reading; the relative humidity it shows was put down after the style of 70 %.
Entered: 61 %
